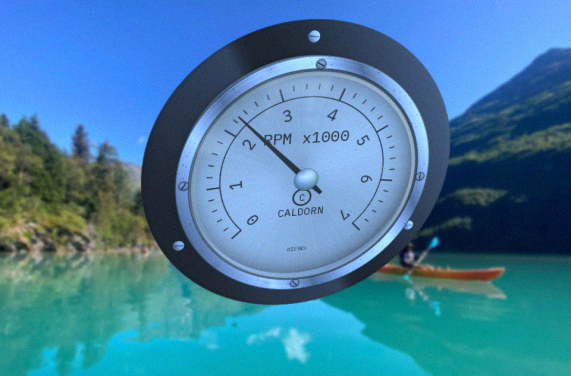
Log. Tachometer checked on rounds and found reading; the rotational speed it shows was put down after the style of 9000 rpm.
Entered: 2300 rpm
